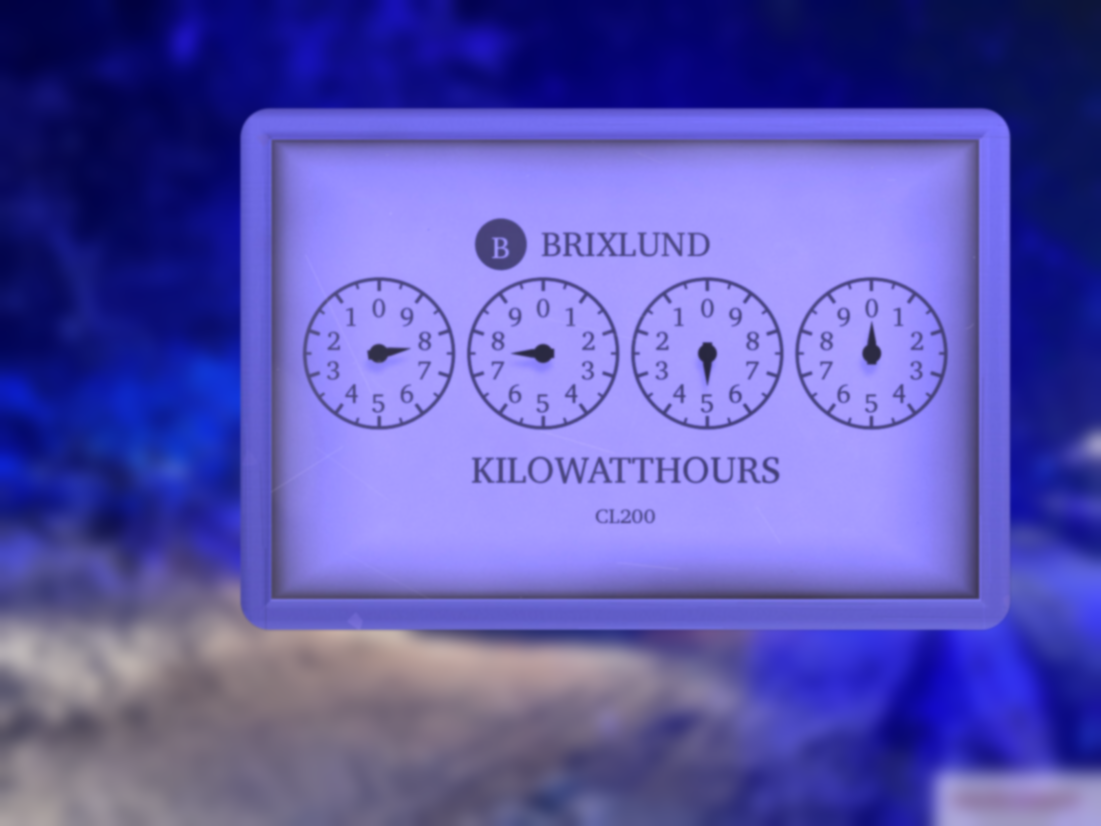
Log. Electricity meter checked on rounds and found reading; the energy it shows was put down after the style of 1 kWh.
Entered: 7750 kWh
